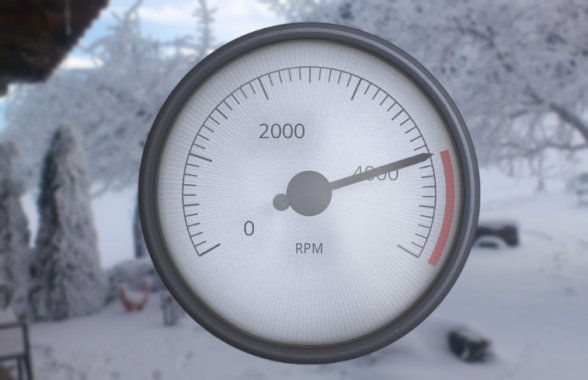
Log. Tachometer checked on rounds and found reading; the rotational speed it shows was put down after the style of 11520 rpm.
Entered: 4000 rpm
